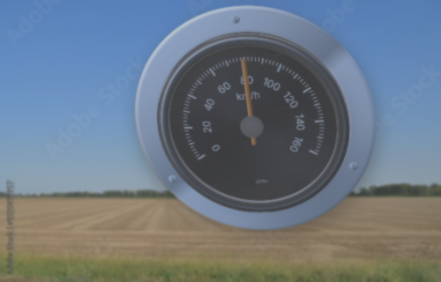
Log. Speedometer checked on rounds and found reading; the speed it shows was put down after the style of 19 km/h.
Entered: 80 km/h
